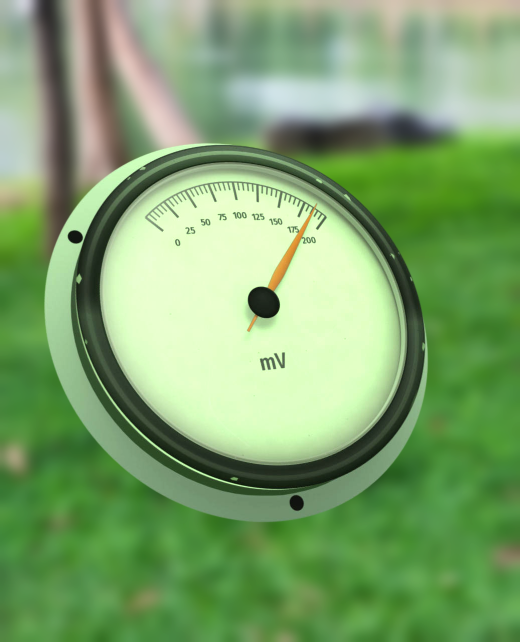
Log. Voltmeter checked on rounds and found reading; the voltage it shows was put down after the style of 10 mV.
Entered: 185 mV
